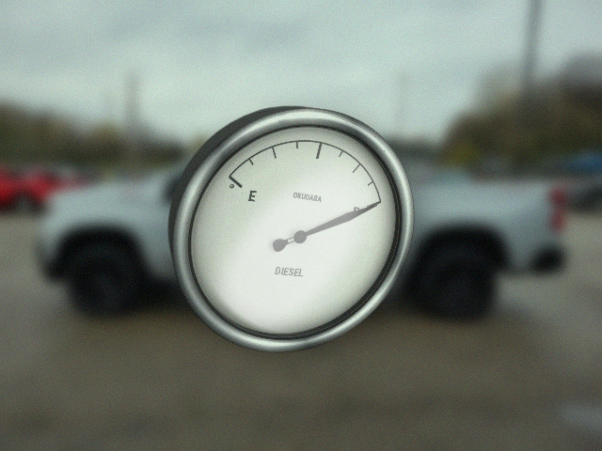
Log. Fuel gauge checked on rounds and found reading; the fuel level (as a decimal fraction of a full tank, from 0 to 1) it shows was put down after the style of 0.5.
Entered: 1
